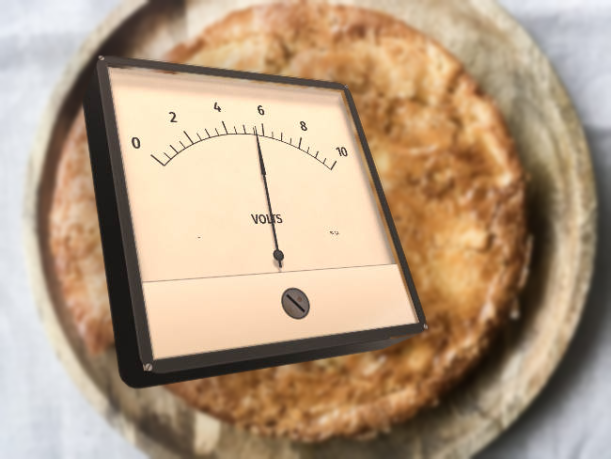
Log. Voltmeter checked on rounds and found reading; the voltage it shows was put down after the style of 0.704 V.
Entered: 5.5 V
